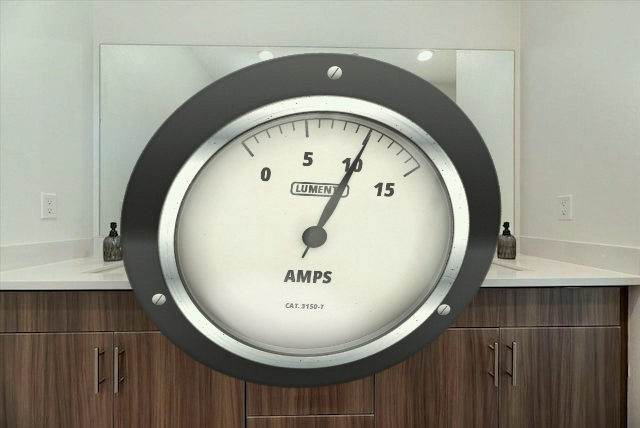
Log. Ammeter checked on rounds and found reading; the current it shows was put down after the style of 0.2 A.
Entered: 10 A
